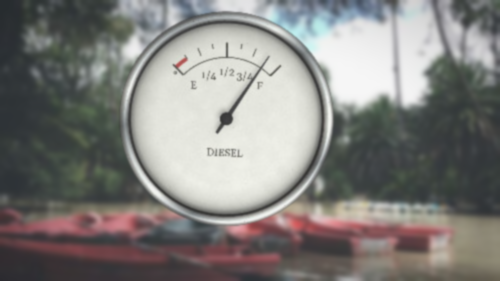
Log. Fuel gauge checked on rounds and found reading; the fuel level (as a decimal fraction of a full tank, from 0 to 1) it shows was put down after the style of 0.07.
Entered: 0.875
